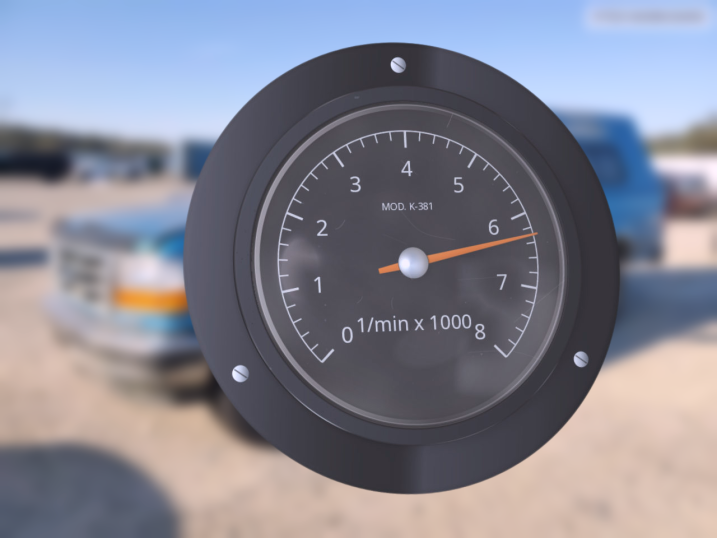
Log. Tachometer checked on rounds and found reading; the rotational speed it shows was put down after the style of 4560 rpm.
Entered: 6300 rpm
